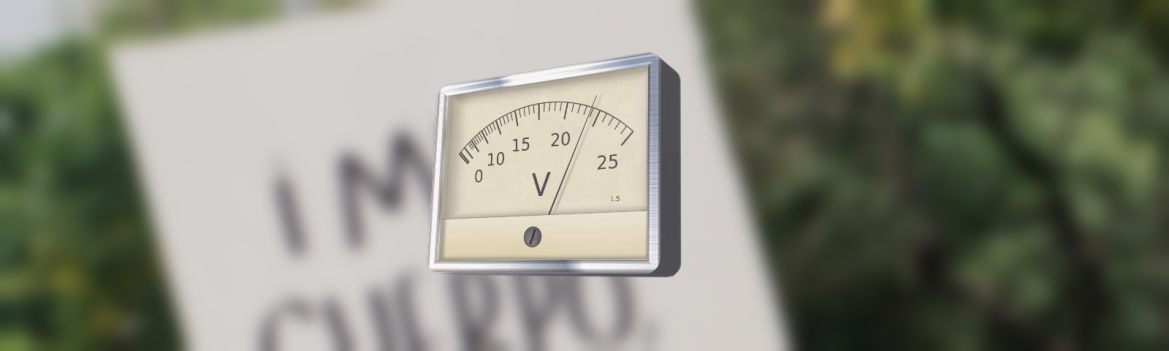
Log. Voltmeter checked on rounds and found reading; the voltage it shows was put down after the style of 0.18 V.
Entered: 22 V
